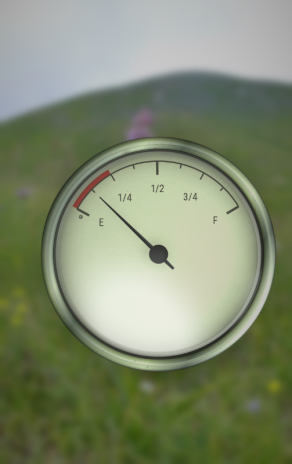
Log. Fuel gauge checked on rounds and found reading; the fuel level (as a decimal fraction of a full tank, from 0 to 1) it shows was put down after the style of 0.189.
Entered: 0.125
